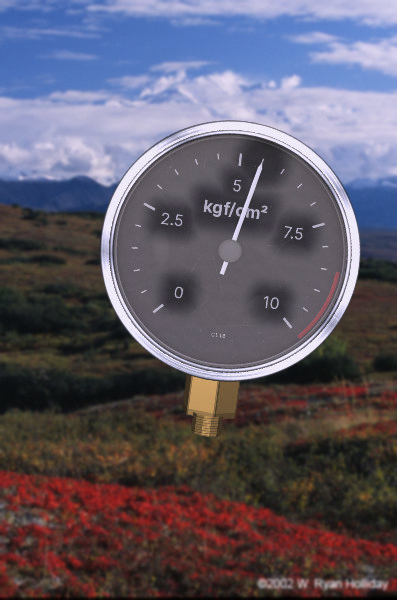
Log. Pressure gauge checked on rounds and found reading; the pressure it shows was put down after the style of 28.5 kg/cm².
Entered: 5.5 kg/cm²
